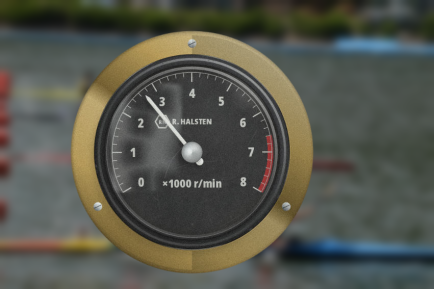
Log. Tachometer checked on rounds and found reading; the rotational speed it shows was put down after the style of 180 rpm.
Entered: 2700 rpm
